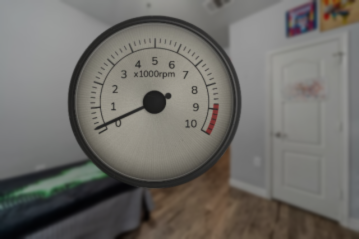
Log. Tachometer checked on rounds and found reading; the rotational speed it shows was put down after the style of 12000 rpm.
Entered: 200 rpm
